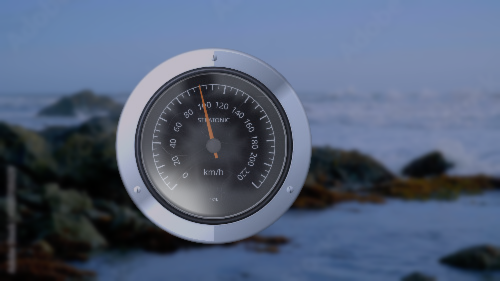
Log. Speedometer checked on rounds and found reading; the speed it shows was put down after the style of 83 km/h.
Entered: 100 km/h
